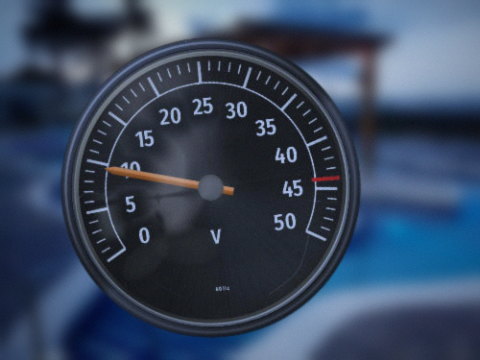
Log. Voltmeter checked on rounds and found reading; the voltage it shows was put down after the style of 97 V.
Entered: 9.5 V
